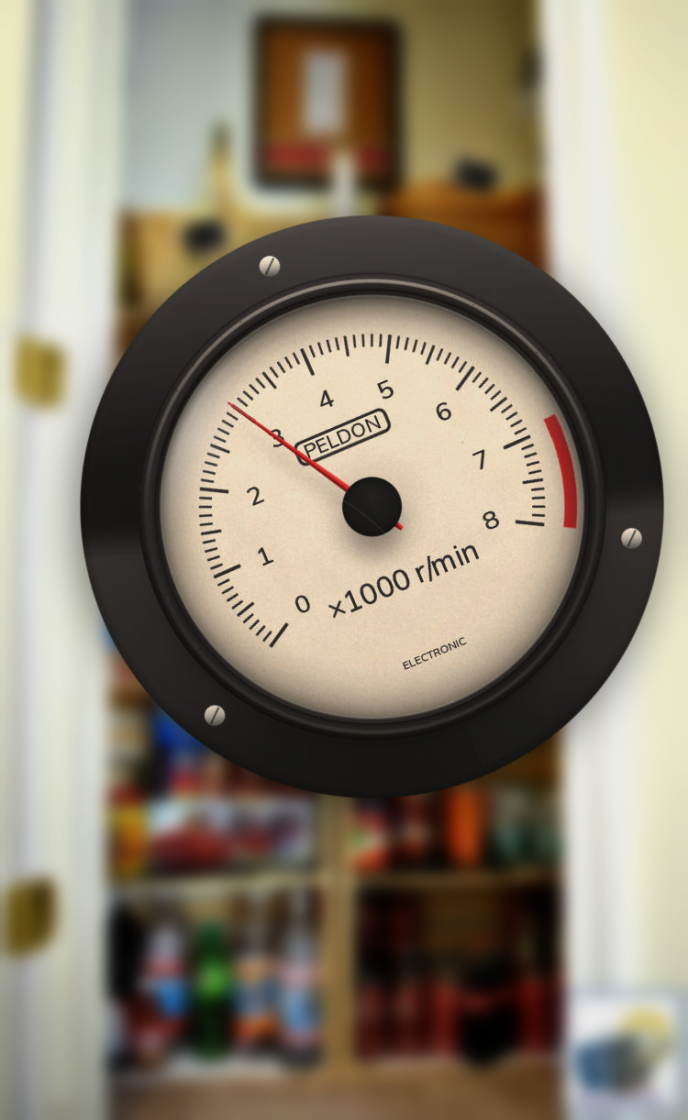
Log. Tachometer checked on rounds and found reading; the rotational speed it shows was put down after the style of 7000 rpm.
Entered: 3000 rpm
